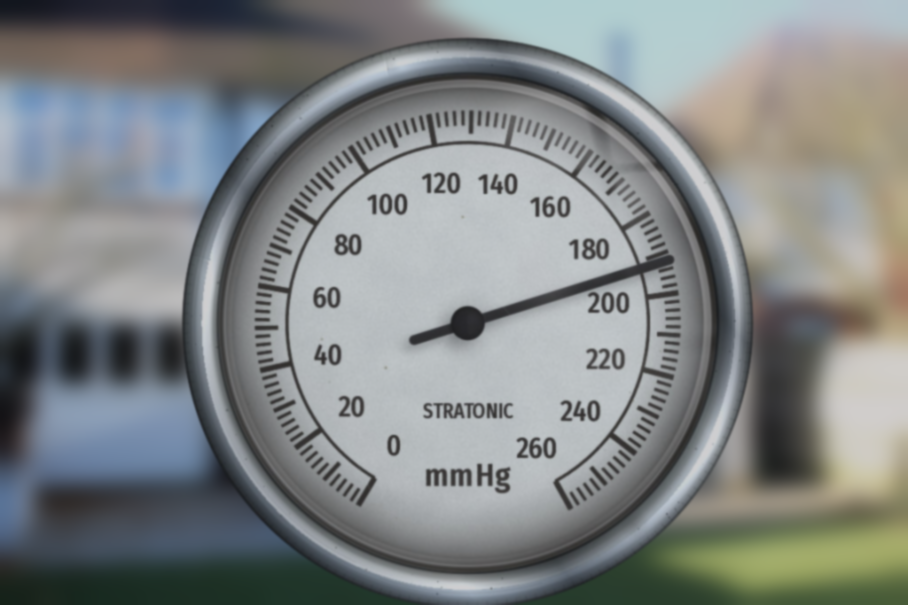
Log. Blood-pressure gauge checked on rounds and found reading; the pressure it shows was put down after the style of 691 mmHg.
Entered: 192 mmHg
